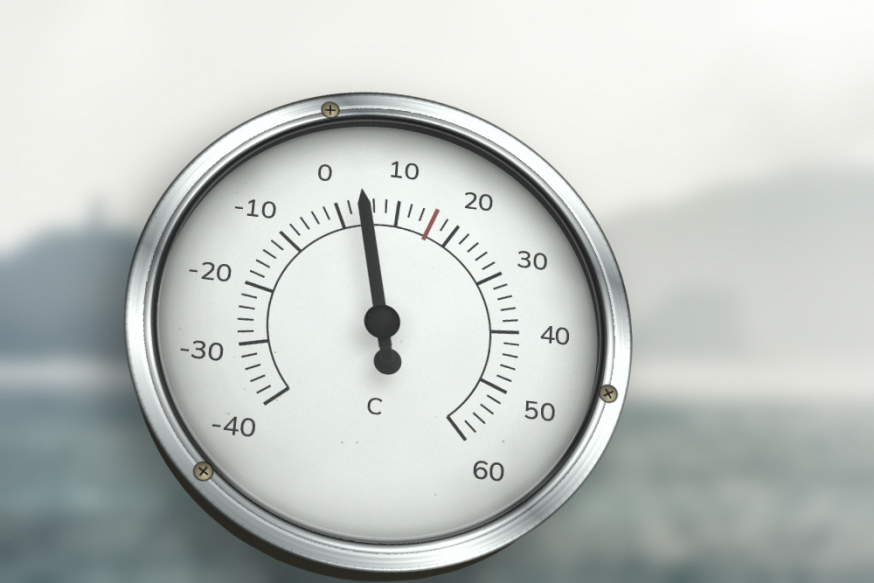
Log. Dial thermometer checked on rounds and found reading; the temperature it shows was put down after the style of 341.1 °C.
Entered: 4 °C
